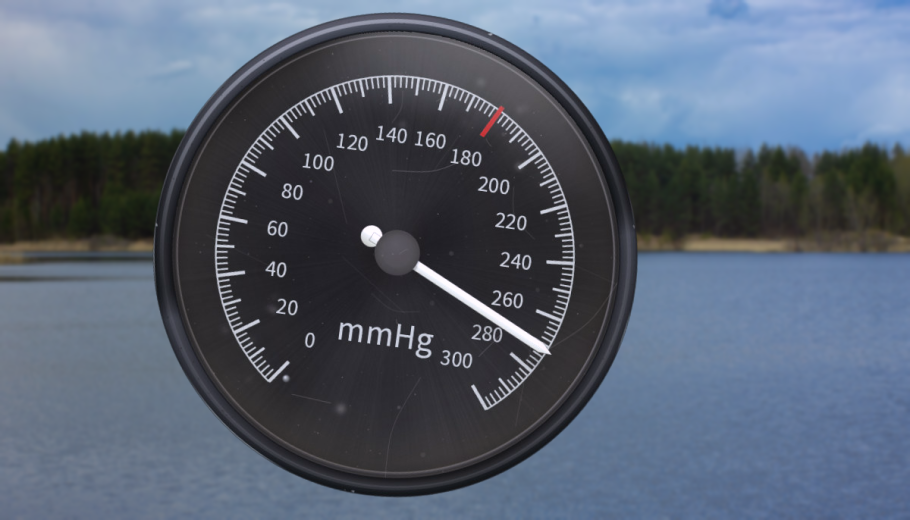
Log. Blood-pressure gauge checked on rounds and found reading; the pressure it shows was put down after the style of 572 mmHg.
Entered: 272 mmHg
